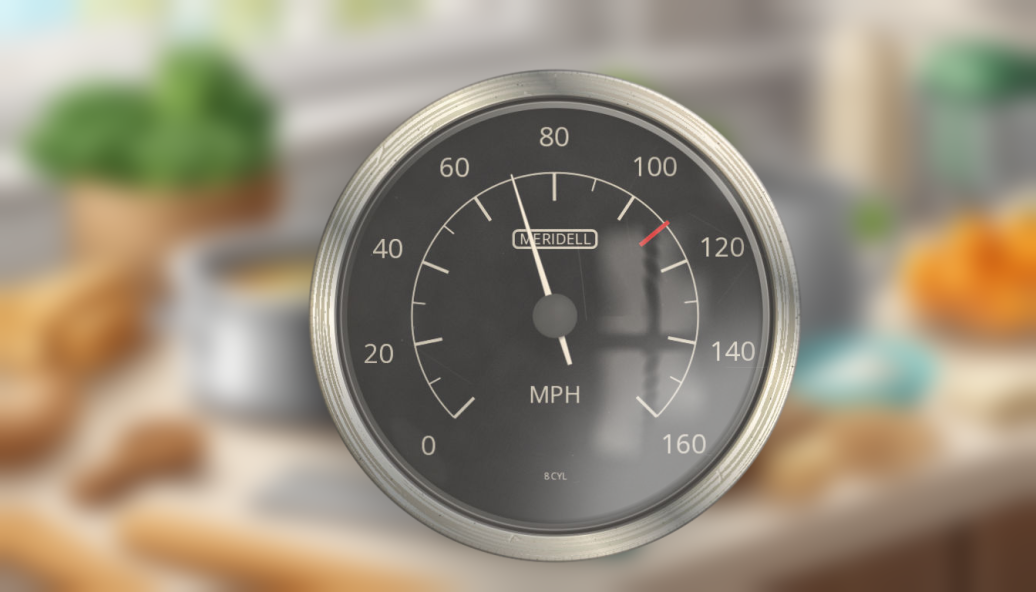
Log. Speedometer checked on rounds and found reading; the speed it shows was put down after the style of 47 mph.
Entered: 70 mph
